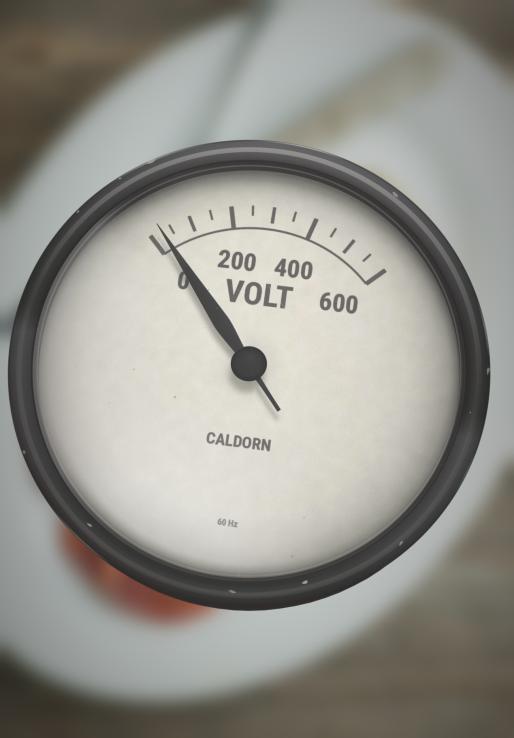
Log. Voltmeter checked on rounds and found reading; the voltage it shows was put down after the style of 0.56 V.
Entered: 25 V
